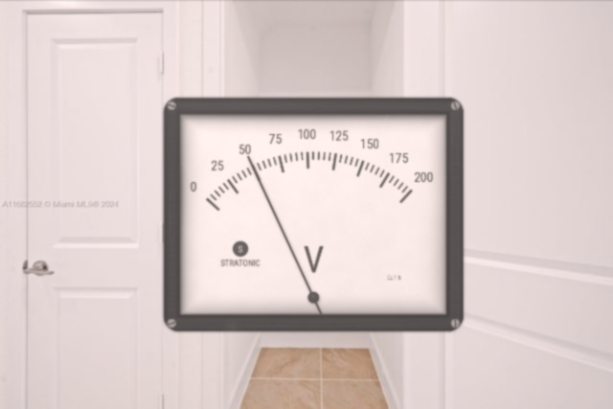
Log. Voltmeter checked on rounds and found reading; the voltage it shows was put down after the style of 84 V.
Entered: 50 V
